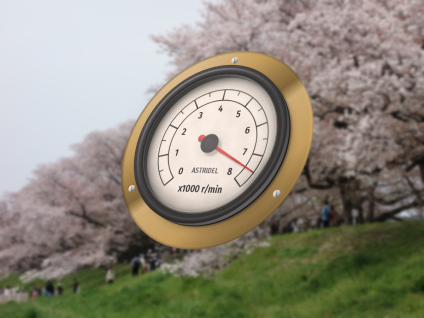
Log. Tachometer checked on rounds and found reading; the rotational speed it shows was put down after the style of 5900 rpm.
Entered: 7500 rpm
